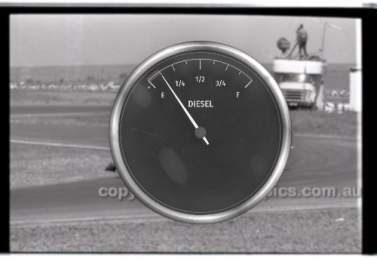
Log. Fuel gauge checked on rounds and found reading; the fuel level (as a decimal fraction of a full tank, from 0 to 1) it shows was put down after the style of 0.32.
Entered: 0.125
